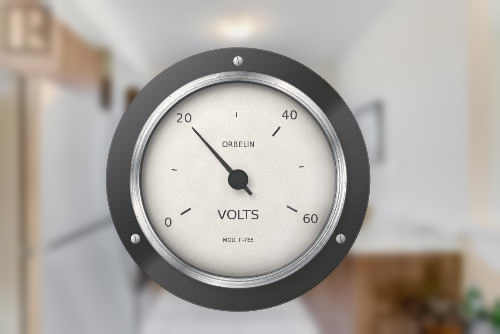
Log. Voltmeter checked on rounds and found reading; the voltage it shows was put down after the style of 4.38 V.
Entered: 20 V
